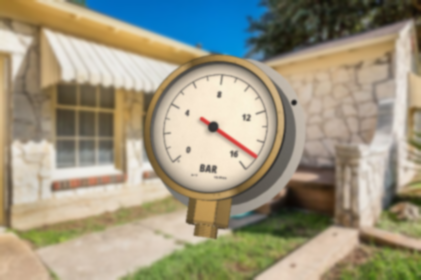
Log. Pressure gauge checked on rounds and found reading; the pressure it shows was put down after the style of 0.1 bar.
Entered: 15 bar
